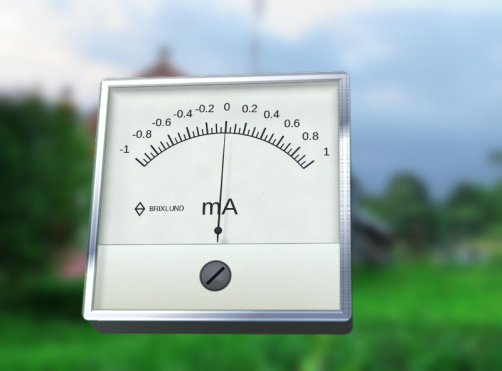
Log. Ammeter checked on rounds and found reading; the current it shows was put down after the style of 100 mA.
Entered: 0 mA
